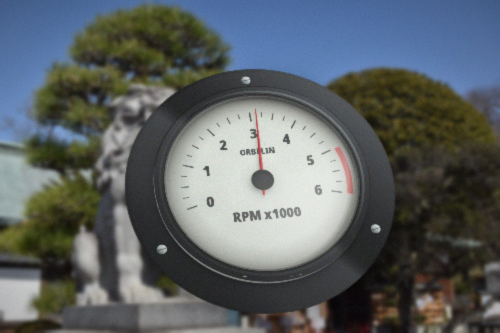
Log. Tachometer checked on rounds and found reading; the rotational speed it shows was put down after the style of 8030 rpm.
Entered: 3125 rpm
